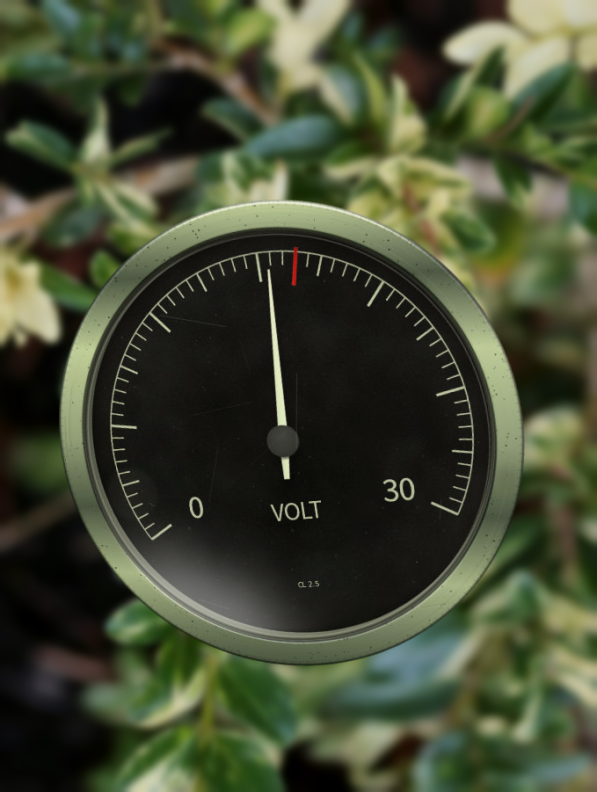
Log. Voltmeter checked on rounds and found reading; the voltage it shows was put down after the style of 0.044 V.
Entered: 15.5 V
